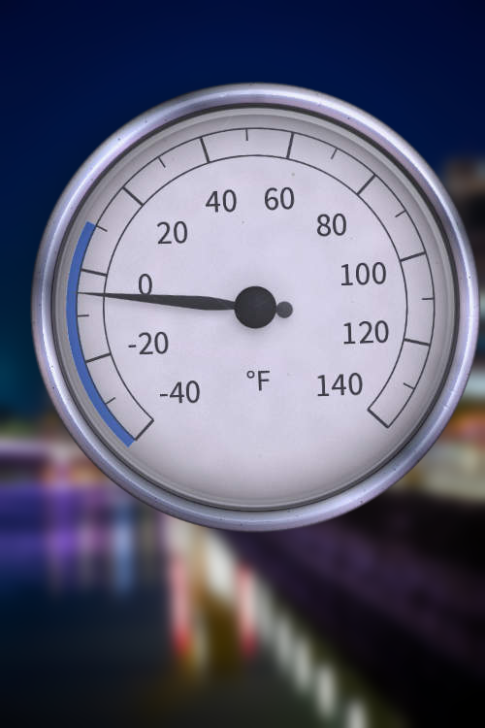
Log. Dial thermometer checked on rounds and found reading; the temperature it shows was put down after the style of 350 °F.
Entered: -5 °F
